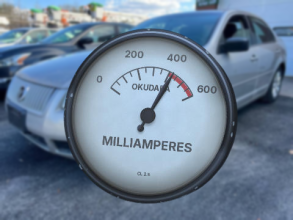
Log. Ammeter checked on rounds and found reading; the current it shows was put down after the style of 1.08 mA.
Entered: 425 mA
